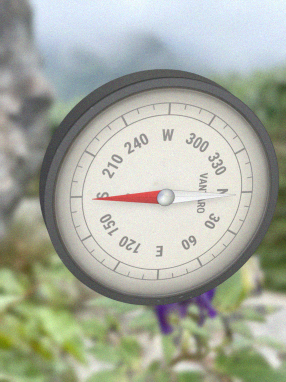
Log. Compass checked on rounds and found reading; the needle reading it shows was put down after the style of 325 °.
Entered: 180 °
